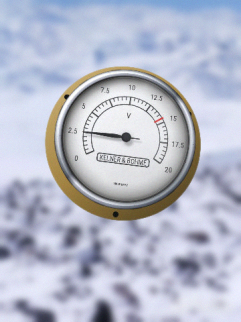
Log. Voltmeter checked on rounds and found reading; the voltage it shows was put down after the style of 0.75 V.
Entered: 2.5 V
